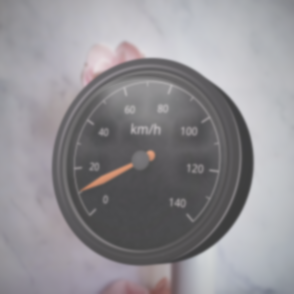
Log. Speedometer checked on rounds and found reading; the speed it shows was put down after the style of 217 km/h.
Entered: 10 km/h
